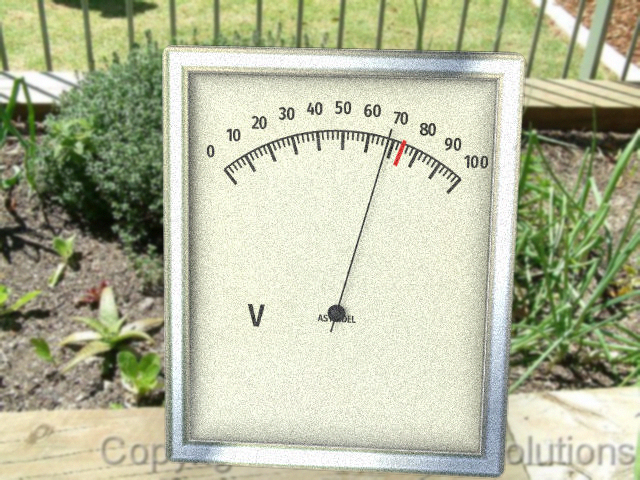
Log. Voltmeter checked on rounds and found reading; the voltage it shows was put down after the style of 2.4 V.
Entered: 68 V
